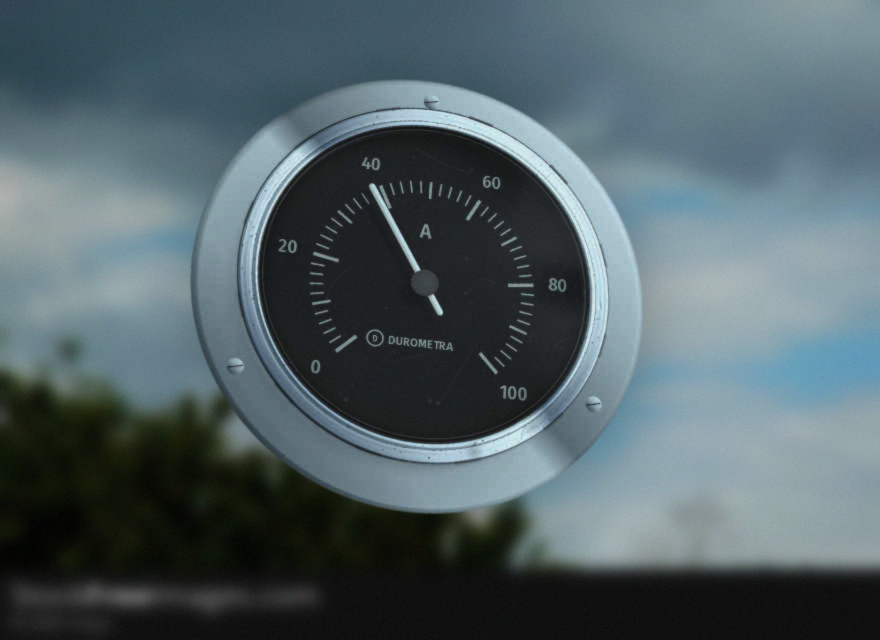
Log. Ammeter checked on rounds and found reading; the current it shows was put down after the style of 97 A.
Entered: 38 A
